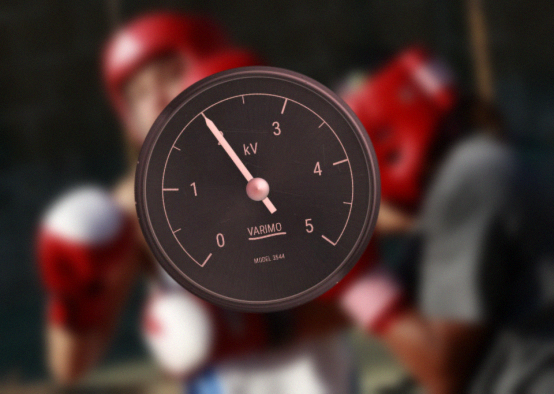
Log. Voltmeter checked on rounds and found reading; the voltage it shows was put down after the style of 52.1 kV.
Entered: 2 kV
